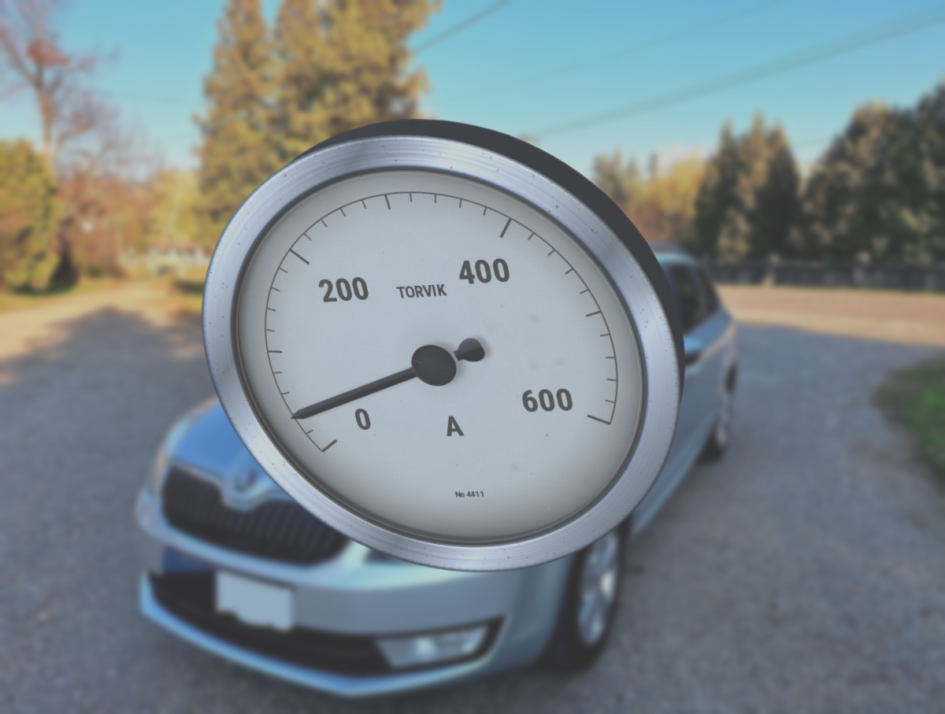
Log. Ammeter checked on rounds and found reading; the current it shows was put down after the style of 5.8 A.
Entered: 40 A
